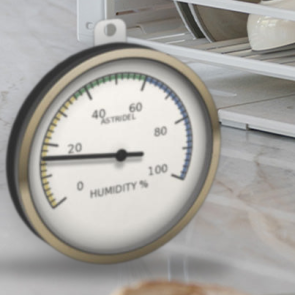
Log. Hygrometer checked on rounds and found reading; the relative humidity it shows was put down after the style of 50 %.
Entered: 16 %
